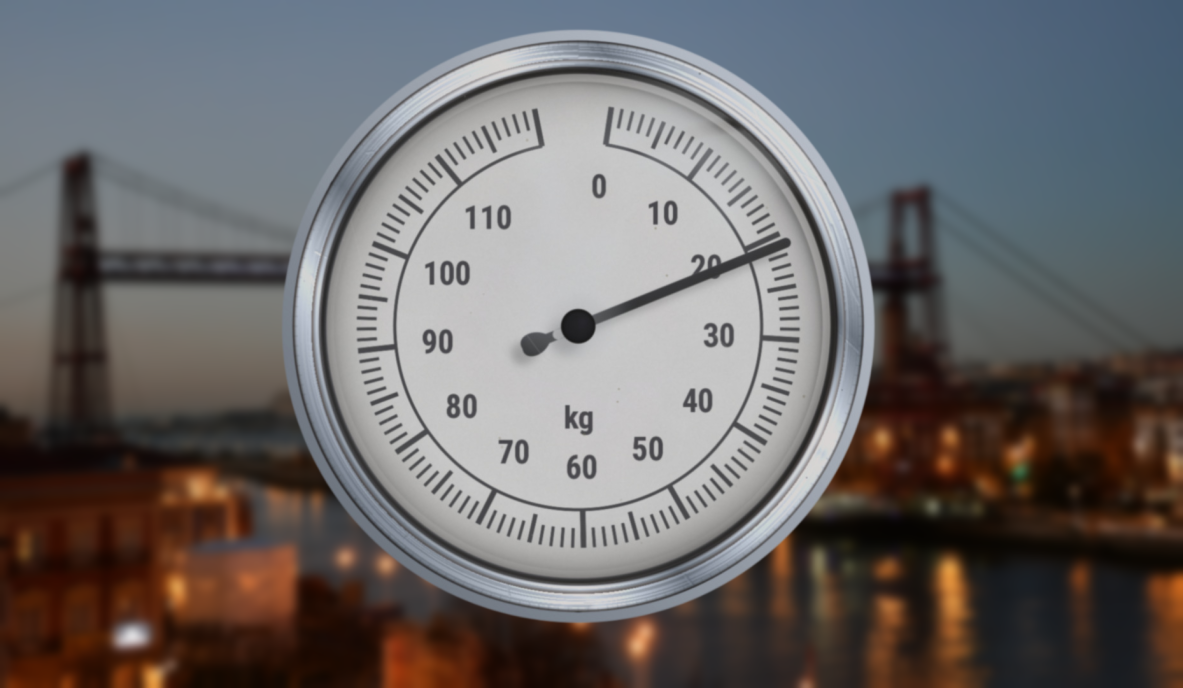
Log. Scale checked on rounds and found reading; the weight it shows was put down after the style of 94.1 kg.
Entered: 21 kg
